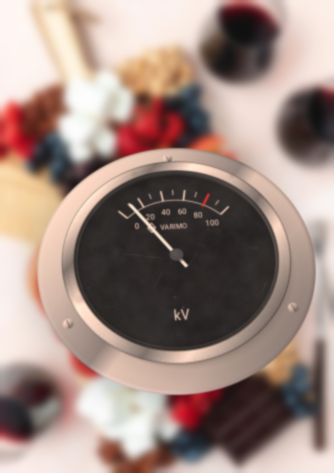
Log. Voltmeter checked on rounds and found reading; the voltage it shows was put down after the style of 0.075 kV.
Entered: 10 kV
